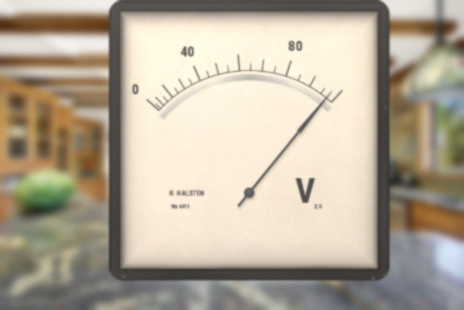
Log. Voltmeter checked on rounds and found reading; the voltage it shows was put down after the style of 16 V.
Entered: 97.5 V
